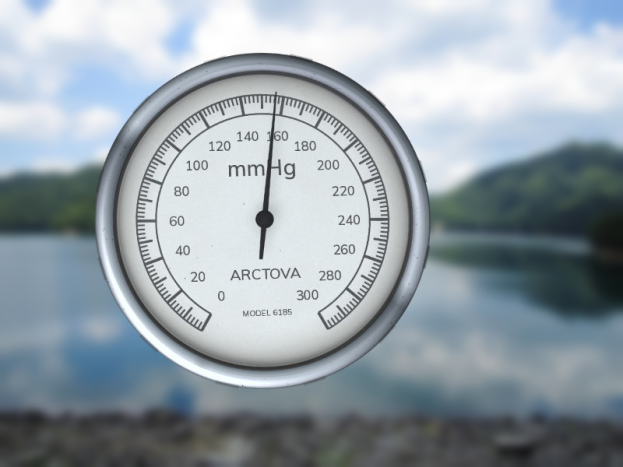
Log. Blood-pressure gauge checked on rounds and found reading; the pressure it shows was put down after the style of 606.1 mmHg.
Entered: 156 mmHg
